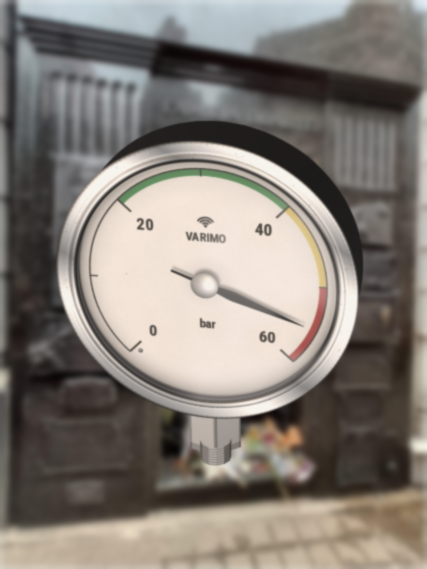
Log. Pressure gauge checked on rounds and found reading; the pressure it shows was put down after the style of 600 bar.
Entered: 55 bar
